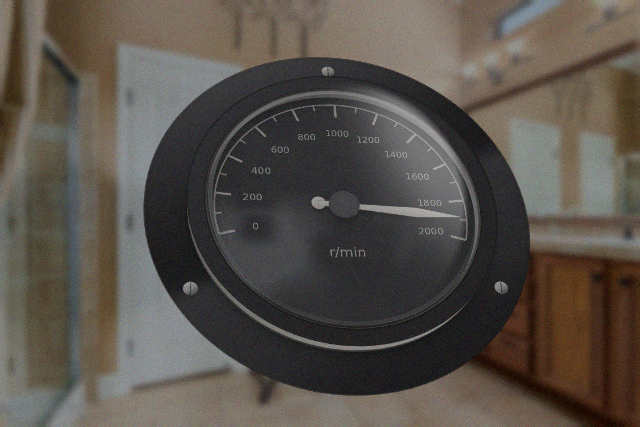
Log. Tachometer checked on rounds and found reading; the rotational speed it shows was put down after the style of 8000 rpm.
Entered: 1900 rpm
